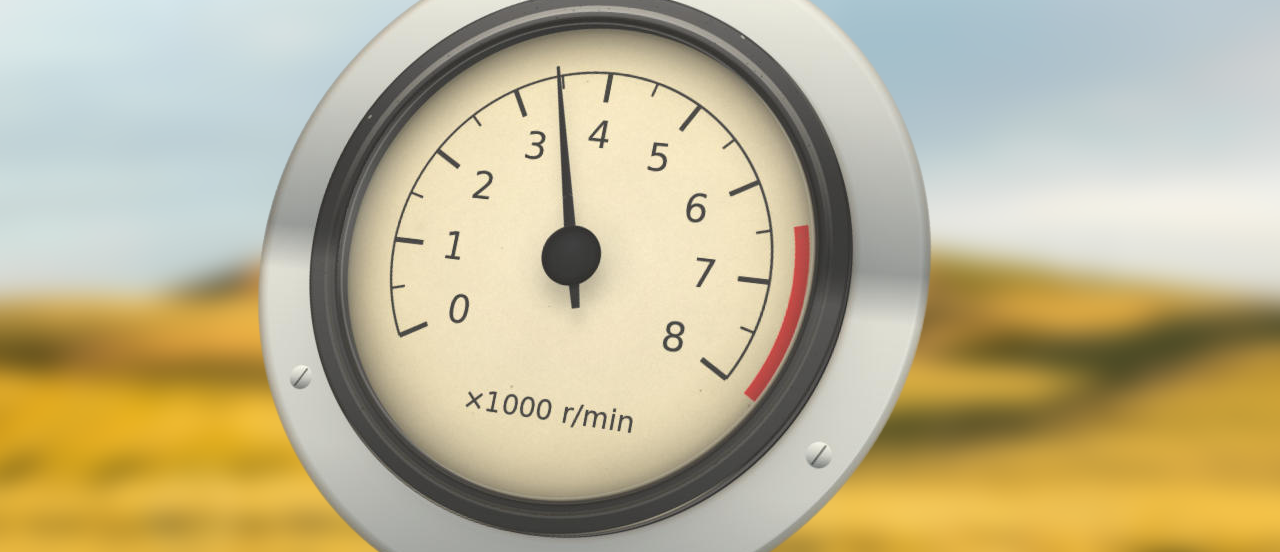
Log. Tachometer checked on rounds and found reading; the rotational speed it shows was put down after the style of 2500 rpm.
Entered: 3500 rpm
